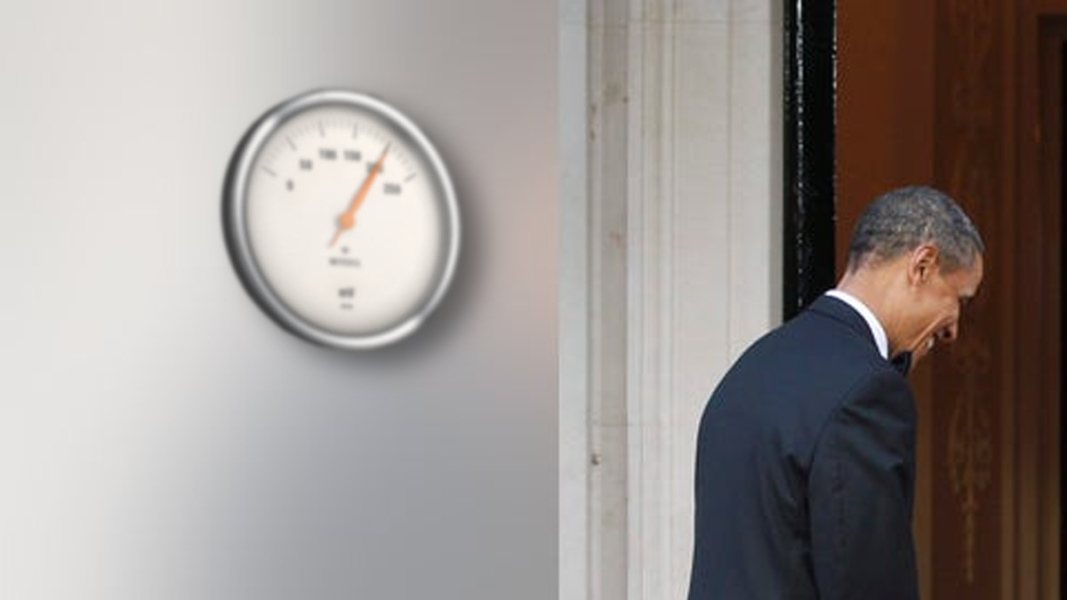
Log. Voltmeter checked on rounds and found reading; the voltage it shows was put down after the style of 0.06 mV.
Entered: 200 mV
